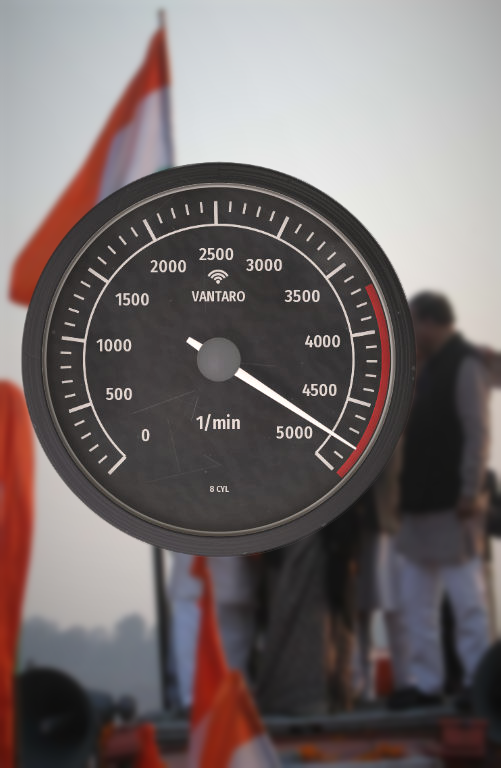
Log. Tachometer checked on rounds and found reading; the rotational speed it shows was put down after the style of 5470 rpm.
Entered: 4800 rpm
